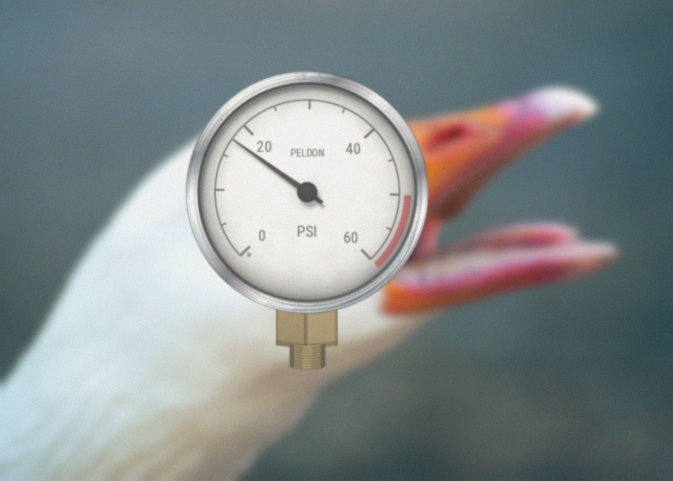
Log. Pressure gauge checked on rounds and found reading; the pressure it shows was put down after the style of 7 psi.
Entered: 17.5 psi
